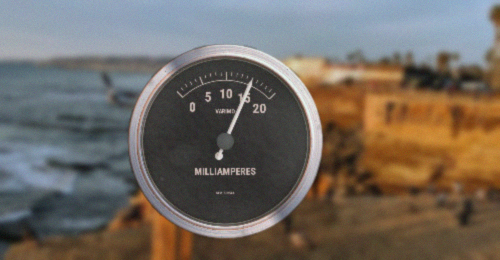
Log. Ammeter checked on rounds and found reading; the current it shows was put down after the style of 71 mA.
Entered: 15 mA
